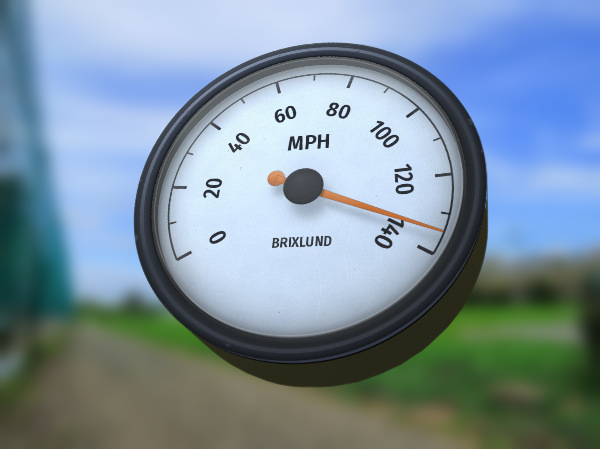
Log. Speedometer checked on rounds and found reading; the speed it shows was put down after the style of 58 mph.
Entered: 135 mph
